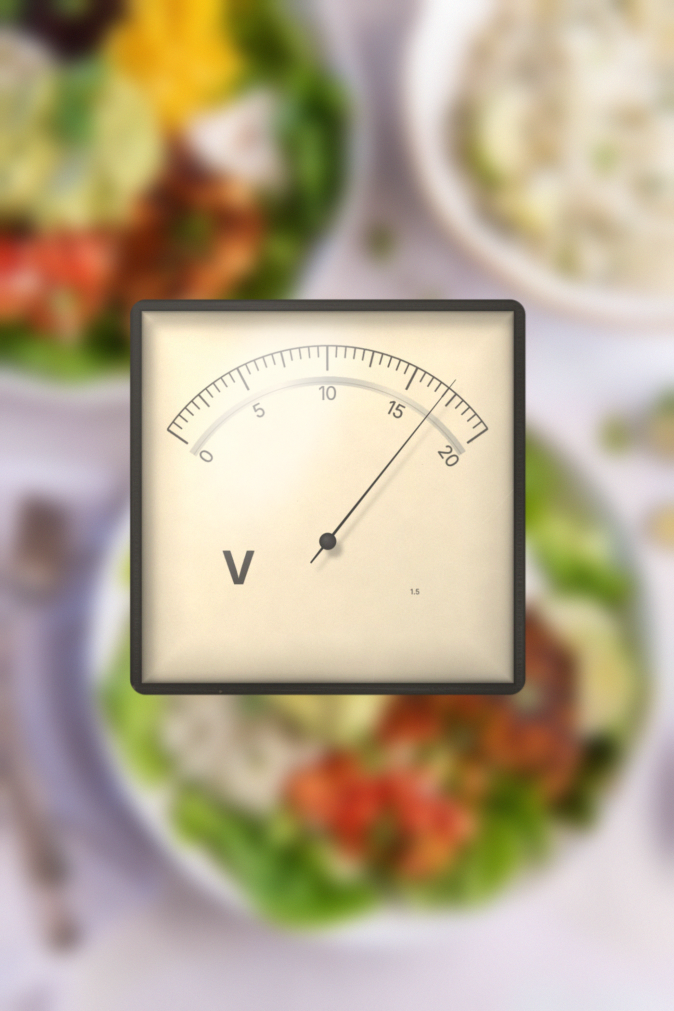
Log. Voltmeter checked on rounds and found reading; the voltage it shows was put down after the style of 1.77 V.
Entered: 17 V
